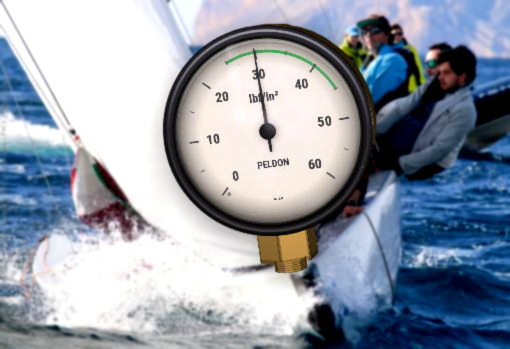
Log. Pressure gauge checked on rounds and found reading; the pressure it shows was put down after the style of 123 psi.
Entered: 30 psi
